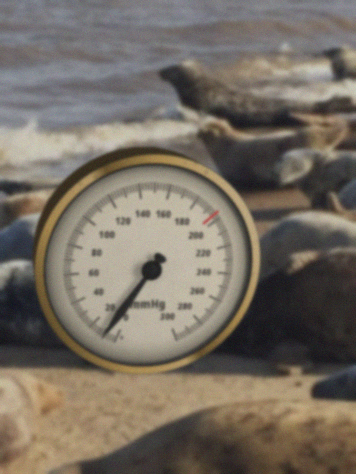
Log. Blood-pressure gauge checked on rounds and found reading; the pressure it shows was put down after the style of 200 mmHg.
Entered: 10 mmHg
